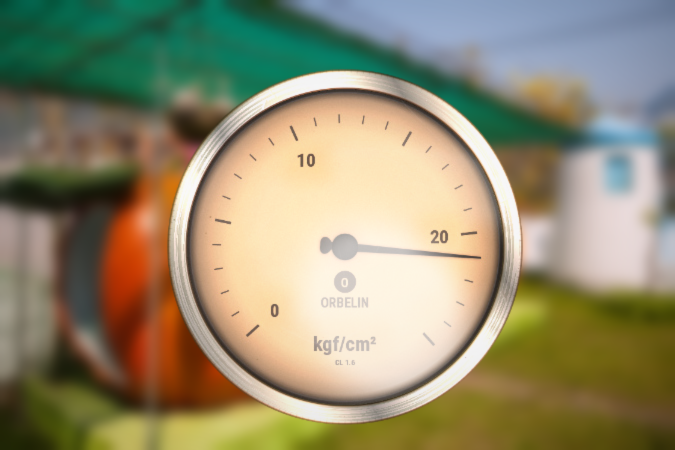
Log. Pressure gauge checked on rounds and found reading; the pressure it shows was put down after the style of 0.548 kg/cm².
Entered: 21 kg/cm²
